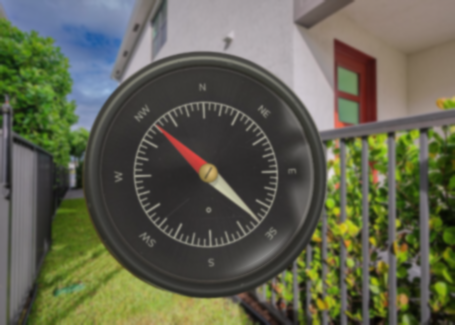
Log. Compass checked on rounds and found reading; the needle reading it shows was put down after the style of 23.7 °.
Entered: 315 °
